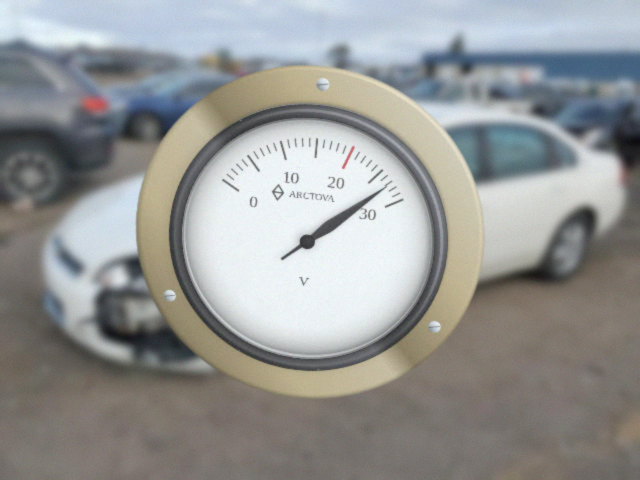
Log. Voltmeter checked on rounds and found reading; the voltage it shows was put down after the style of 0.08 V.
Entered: 27 V
